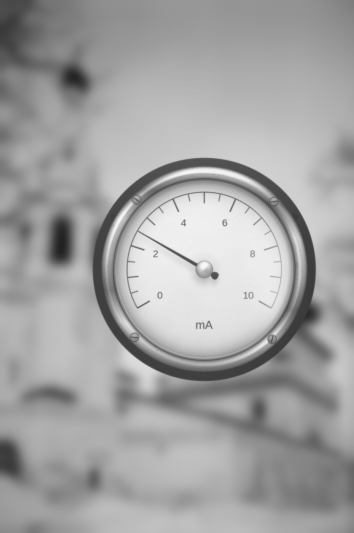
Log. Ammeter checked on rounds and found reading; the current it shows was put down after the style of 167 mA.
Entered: 2.5 mA
